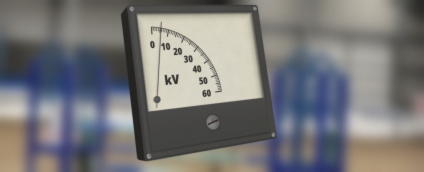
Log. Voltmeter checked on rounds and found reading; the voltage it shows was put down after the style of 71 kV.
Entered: 5 kV
